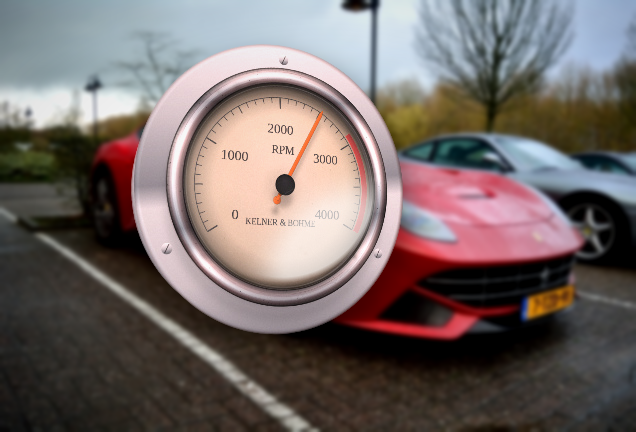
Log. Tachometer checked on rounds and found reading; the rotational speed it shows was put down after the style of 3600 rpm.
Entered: 2500 rpm
